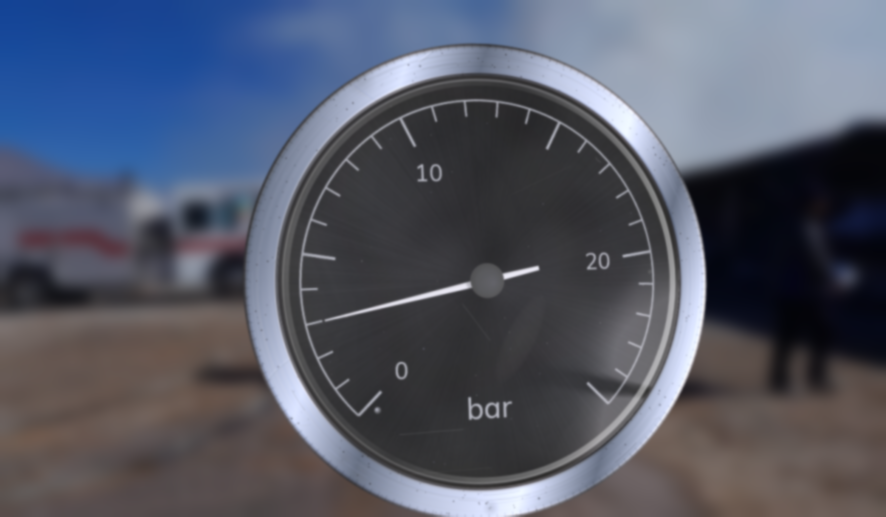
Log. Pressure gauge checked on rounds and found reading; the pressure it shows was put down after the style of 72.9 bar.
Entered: 3 bar
